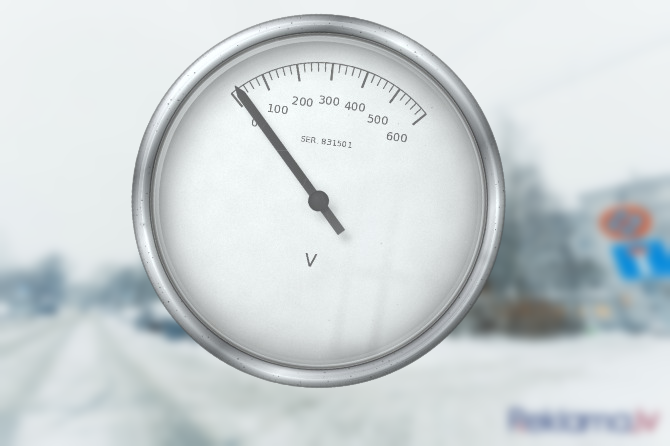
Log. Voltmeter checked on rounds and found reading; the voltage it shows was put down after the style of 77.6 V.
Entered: 20 V
